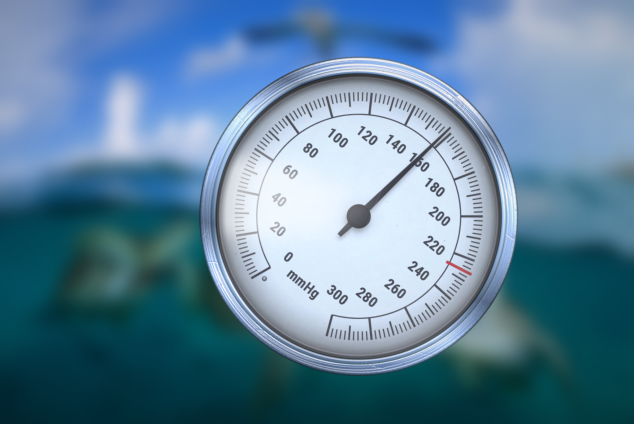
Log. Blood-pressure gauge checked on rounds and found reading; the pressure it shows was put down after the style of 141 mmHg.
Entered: 158 mmHg
